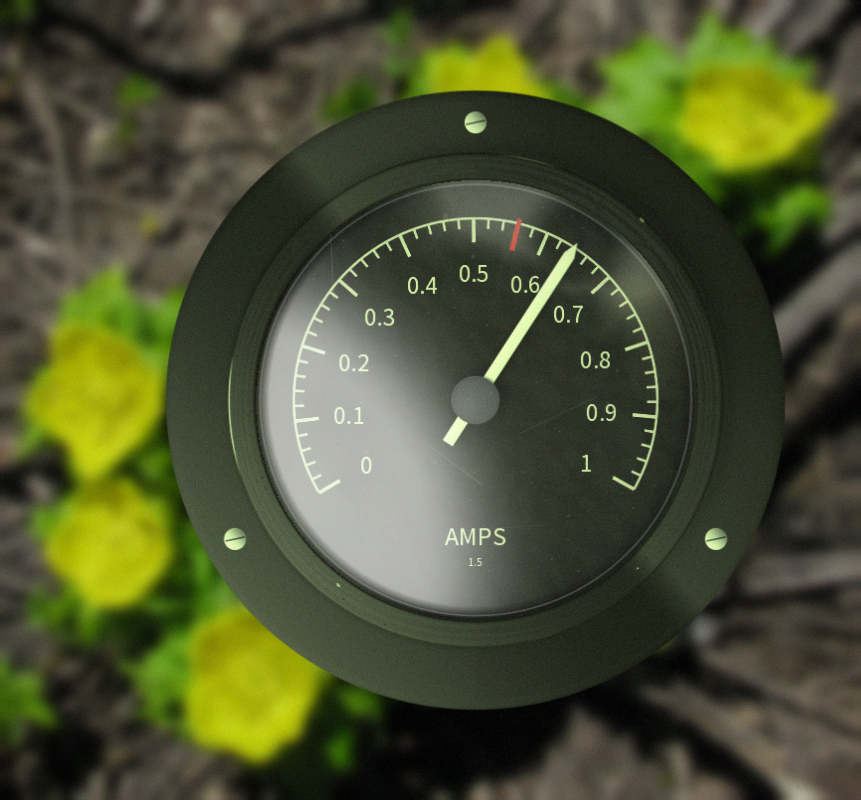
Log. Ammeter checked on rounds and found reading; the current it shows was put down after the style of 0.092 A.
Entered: 0.64 A
